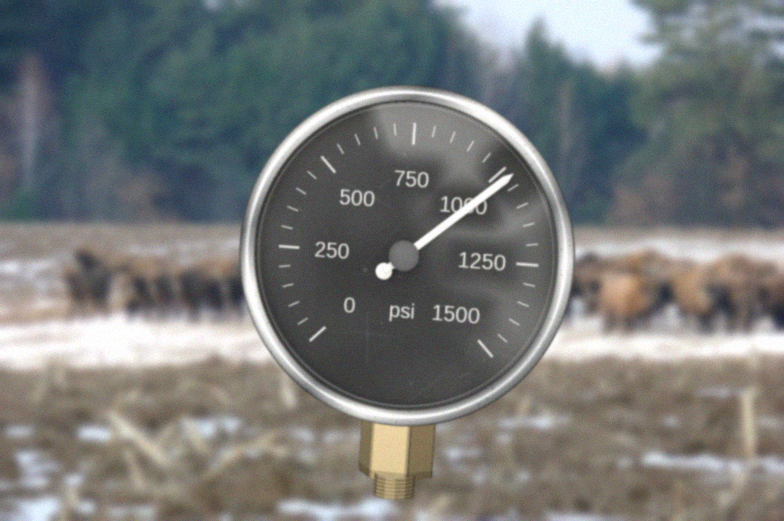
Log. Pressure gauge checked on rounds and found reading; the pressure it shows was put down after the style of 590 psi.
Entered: 1025 psi
